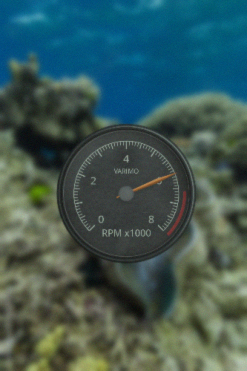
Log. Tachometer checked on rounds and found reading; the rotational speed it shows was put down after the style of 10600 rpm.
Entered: 6000 rpm
